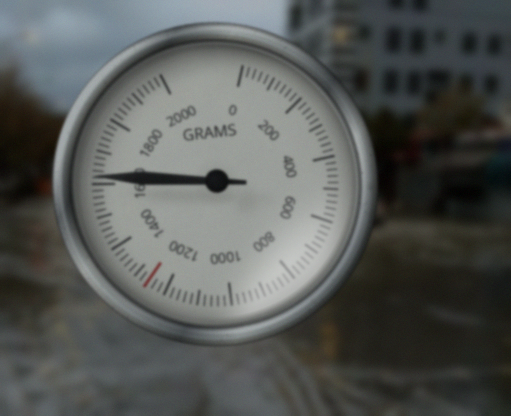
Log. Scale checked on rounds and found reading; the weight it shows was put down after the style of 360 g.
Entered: 1620 g
